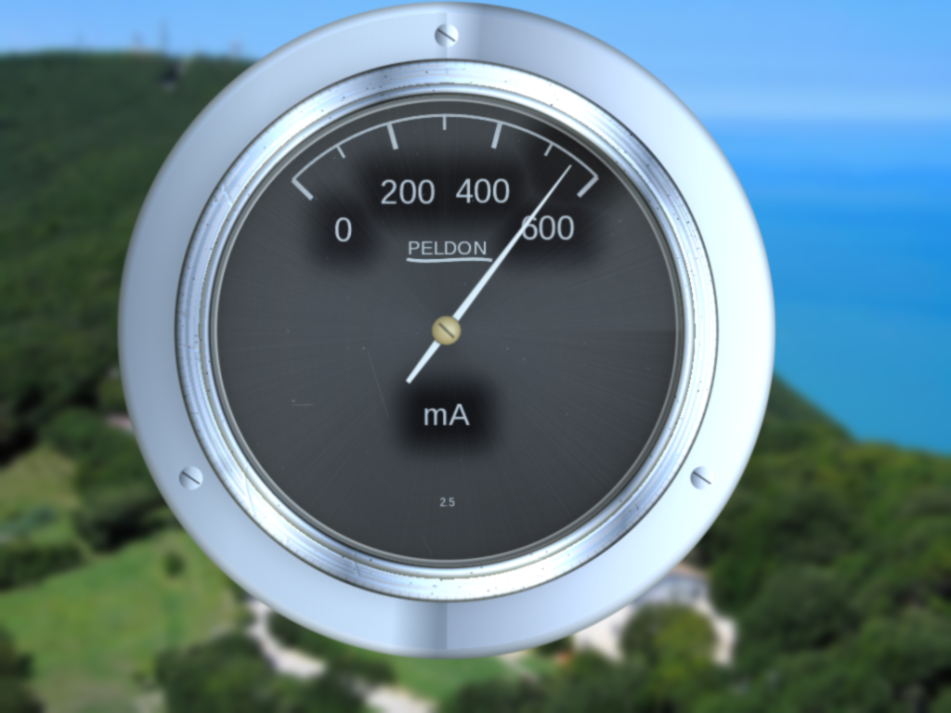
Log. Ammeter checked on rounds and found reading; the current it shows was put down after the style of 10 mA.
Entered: 550 mA
